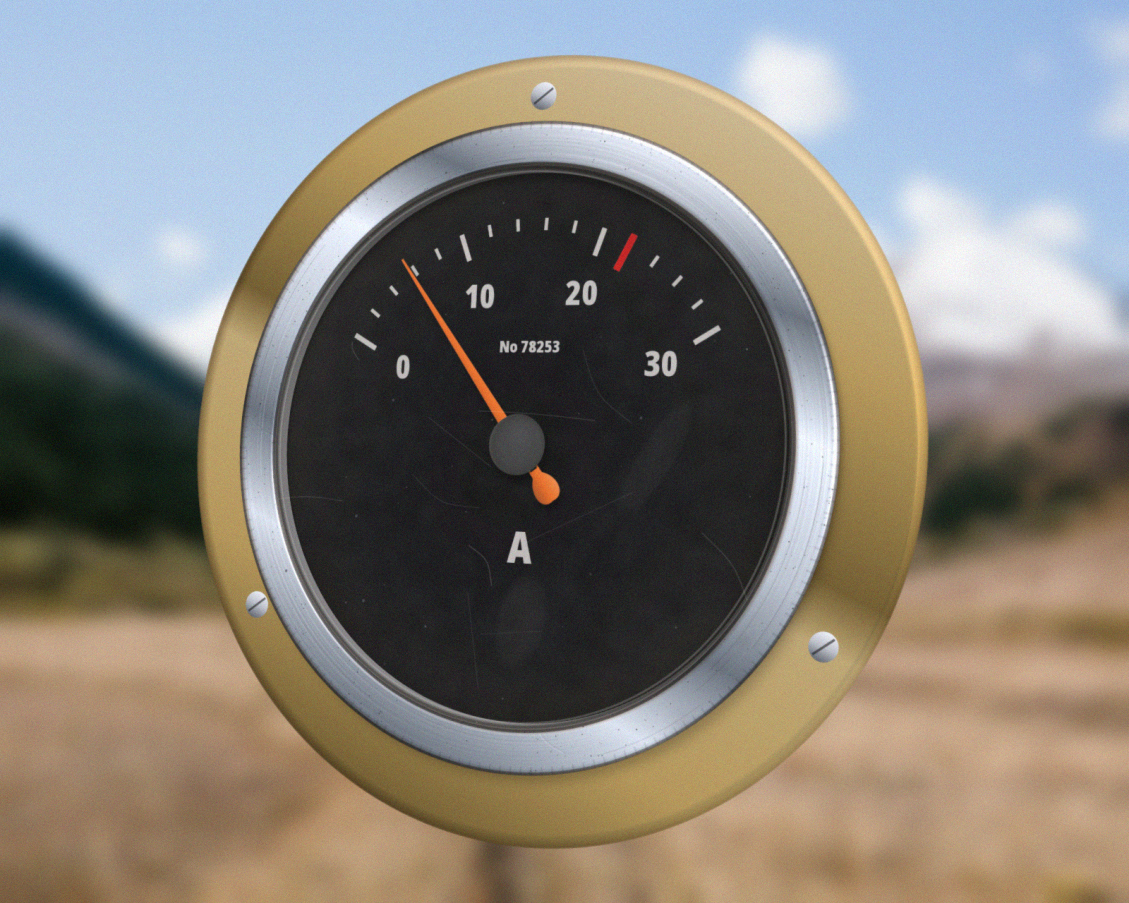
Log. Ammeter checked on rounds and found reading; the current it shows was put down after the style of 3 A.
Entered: 6 A
